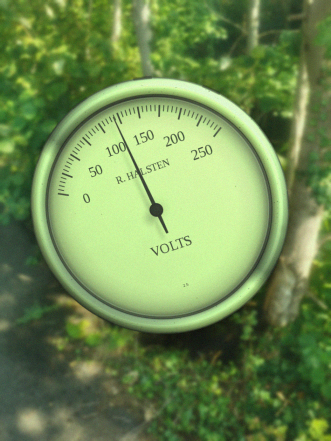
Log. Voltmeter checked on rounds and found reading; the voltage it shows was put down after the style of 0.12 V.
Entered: 120 V
